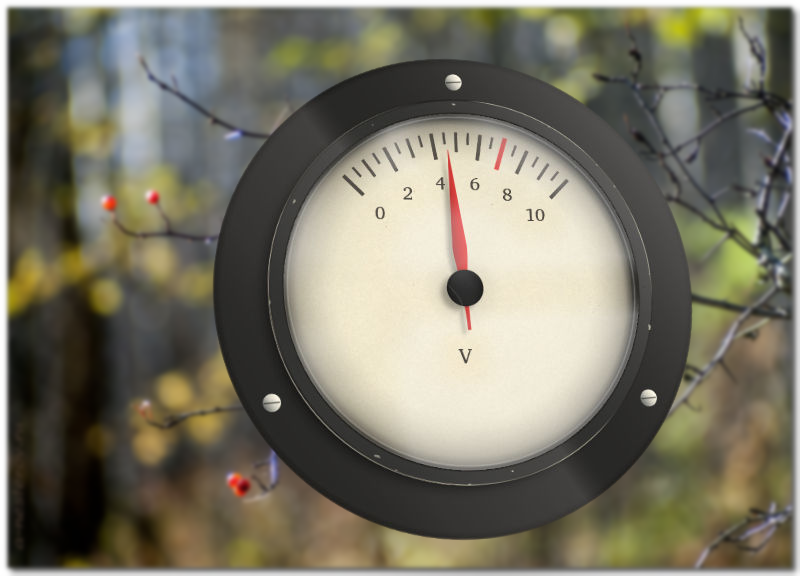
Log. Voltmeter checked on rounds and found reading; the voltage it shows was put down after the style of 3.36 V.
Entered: 4.5 V
